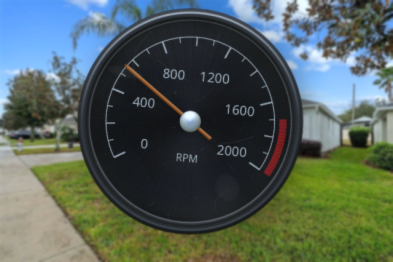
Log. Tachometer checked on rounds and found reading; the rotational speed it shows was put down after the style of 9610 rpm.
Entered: 550 rpm
